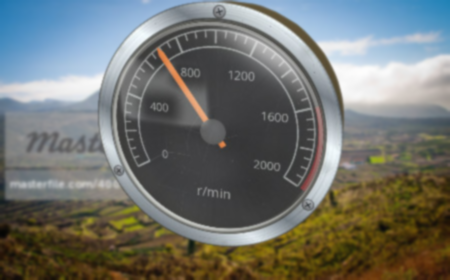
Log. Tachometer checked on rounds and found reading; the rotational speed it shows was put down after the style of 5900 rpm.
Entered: 700 rpm
